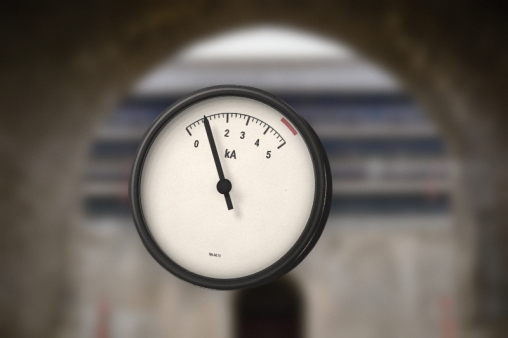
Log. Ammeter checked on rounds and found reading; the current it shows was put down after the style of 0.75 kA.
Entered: 1 kA
